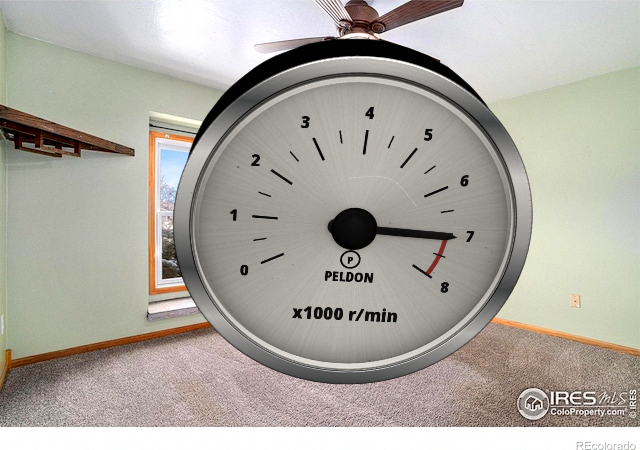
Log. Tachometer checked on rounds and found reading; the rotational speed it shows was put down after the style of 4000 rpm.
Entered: 7000 rpm
